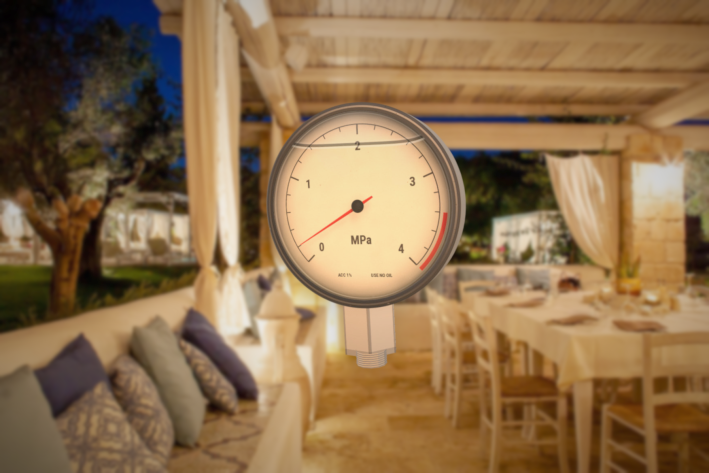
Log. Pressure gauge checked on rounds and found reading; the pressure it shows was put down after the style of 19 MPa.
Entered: 0.2 MPa
